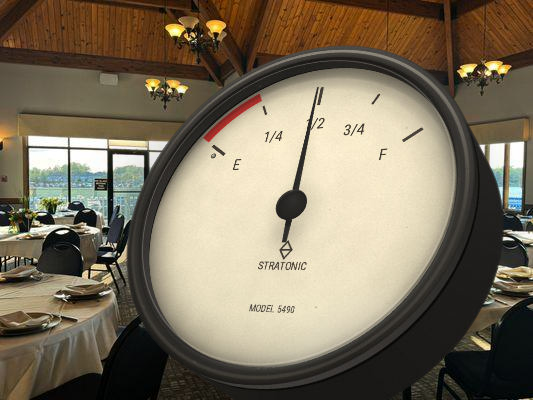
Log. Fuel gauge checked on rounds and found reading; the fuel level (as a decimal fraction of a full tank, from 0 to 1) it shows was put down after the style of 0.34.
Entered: 0.5
